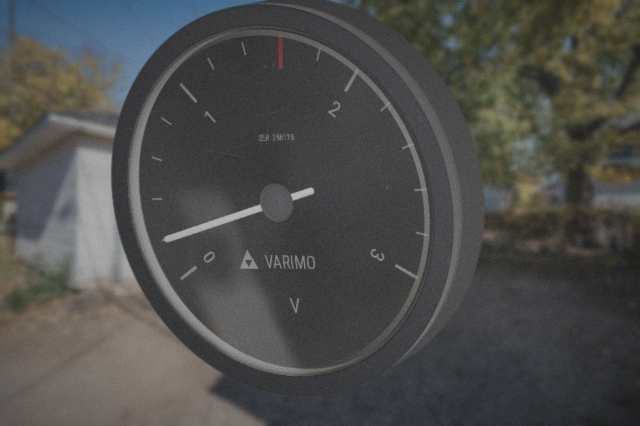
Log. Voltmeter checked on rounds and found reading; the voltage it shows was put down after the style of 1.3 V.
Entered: 0.2 V
